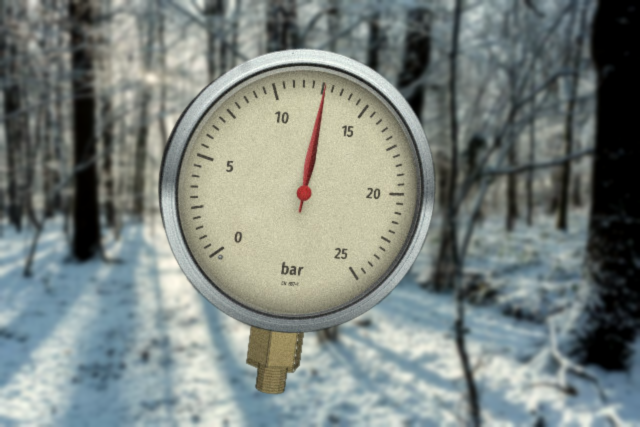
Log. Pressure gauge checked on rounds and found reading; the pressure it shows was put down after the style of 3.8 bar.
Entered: 12.5 bar
